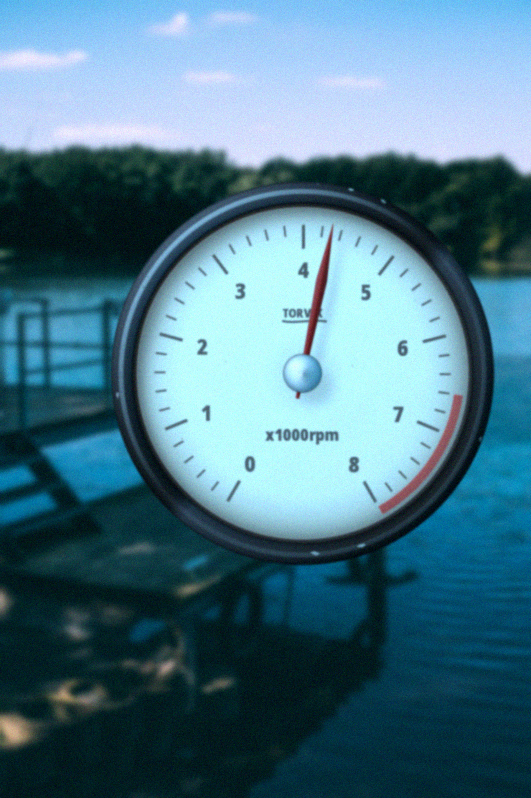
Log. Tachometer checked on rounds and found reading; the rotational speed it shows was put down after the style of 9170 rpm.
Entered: 4300 rpm
